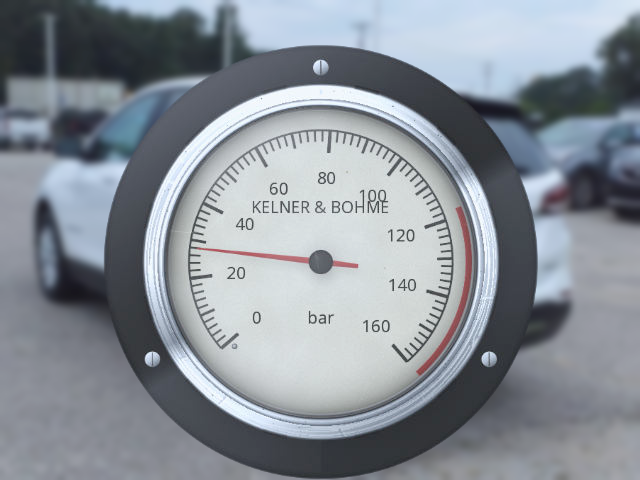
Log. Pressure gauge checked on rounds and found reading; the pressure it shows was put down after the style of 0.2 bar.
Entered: 28 bar
